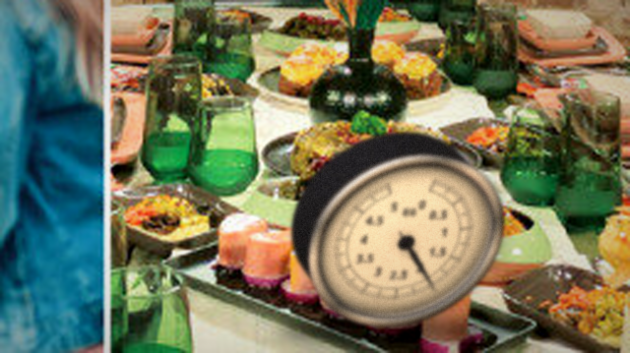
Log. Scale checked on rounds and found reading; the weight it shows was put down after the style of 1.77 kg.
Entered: 2 kg
